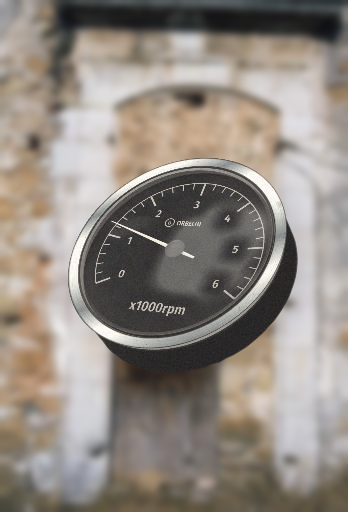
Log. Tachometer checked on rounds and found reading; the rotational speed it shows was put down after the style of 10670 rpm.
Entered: 1200 rpm
